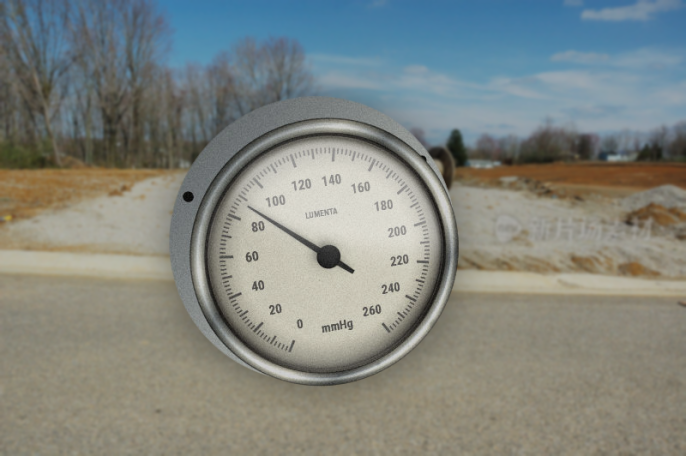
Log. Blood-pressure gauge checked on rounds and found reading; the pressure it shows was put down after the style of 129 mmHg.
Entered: 88 mmHg
